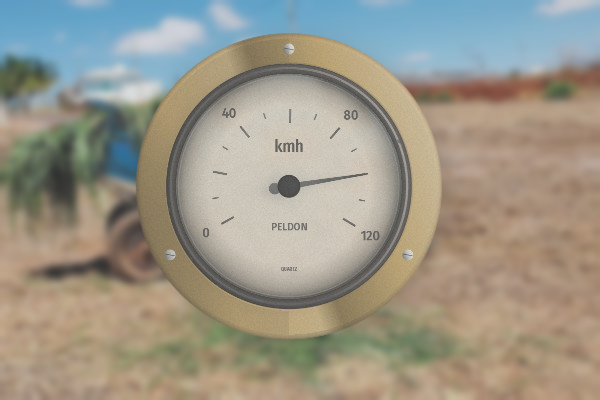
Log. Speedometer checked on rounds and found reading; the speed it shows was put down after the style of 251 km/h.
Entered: 100 km/h
